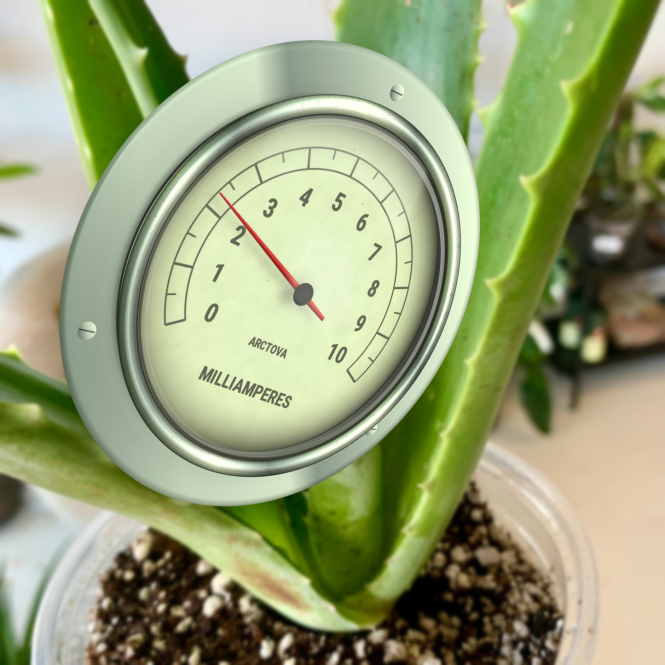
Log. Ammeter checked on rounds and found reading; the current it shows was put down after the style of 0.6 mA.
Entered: 2.25 mA
